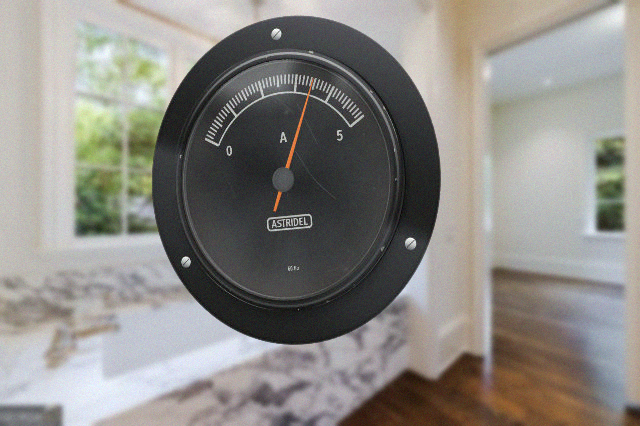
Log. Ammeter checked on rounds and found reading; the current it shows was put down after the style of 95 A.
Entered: 3.5 A
